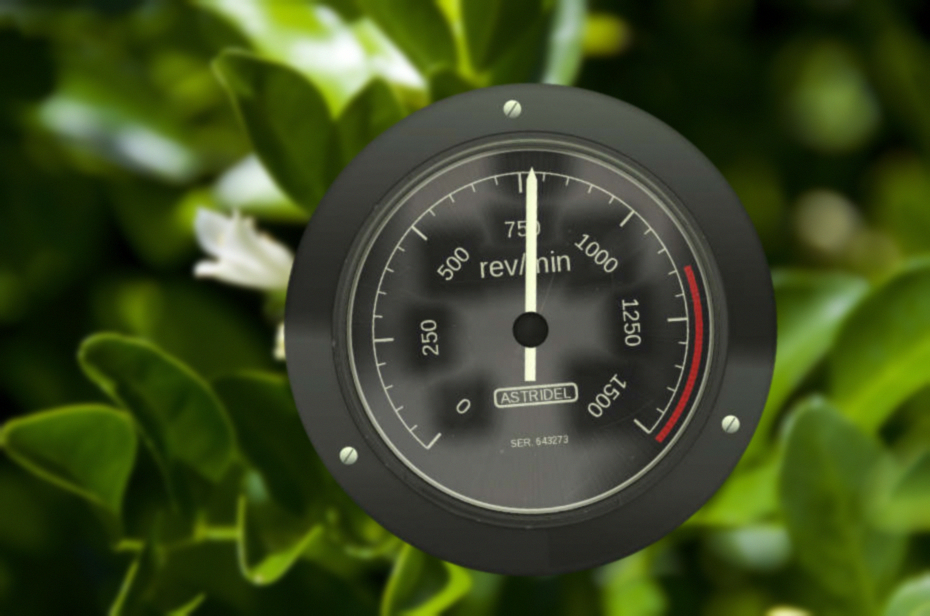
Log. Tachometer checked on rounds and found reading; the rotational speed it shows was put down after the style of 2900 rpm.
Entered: 775 rpm
